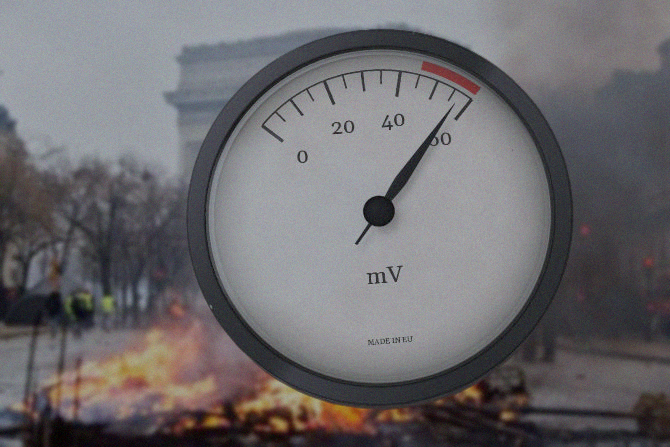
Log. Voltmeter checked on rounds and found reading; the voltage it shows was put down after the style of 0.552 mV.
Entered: 57.5 mV
